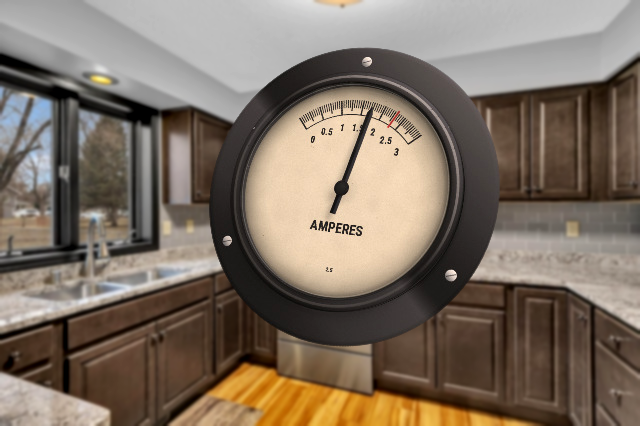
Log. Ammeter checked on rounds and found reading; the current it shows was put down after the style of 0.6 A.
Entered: 1.75 A
